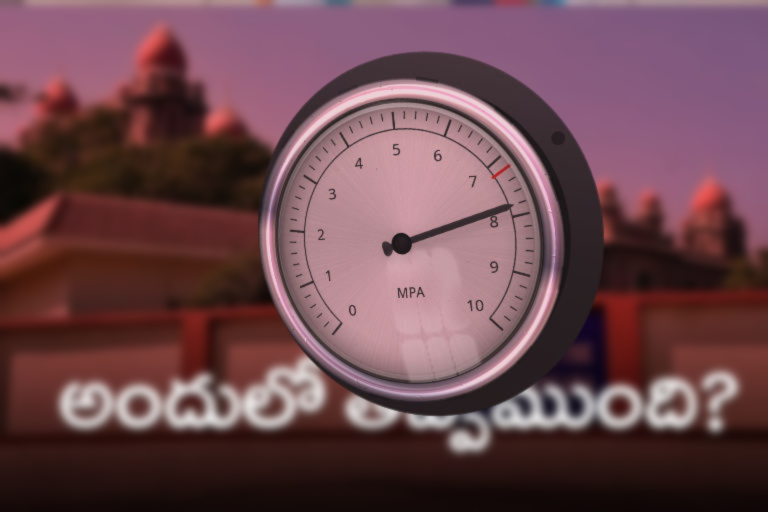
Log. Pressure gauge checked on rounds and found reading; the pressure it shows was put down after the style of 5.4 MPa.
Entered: 7.8 MPa
